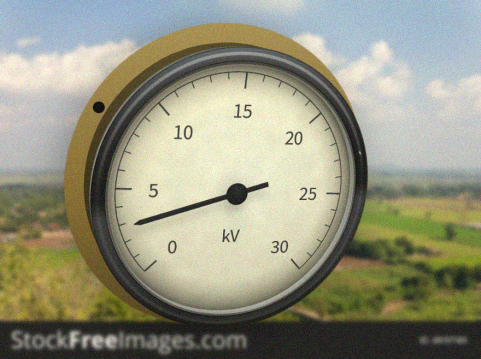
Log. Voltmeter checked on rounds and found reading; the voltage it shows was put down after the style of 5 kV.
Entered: 3 kV
